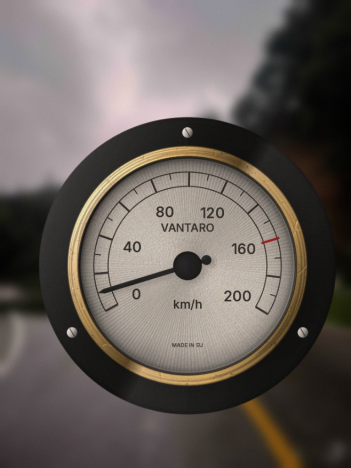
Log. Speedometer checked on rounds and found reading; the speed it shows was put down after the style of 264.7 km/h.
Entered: 10 km/h
